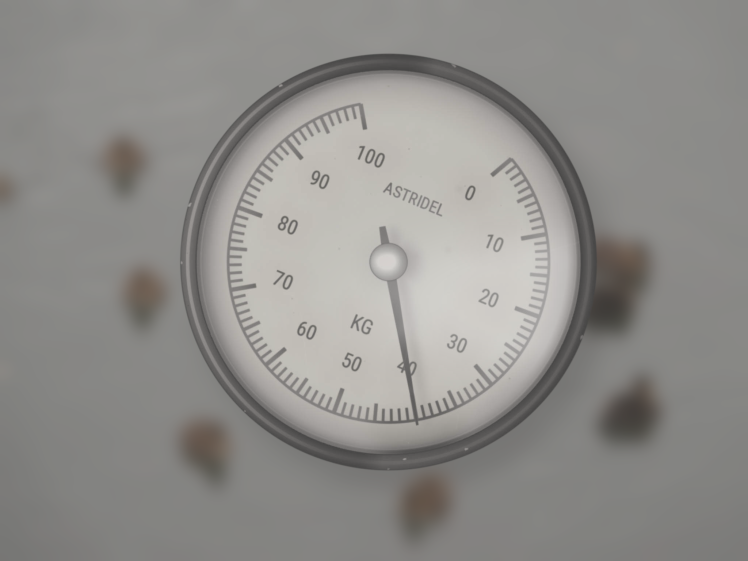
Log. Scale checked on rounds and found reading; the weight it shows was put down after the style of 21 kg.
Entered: 40 kg
